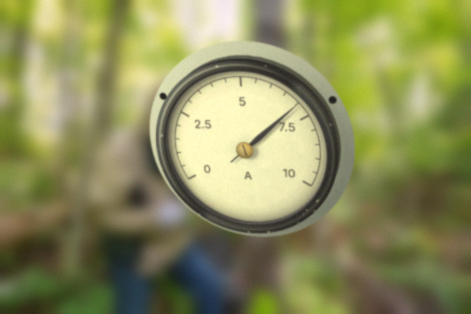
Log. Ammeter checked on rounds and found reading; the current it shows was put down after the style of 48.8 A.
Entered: 7 A
